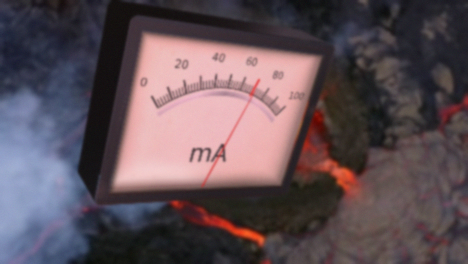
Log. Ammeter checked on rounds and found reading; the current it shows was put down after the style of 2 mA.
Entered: 70 mA
